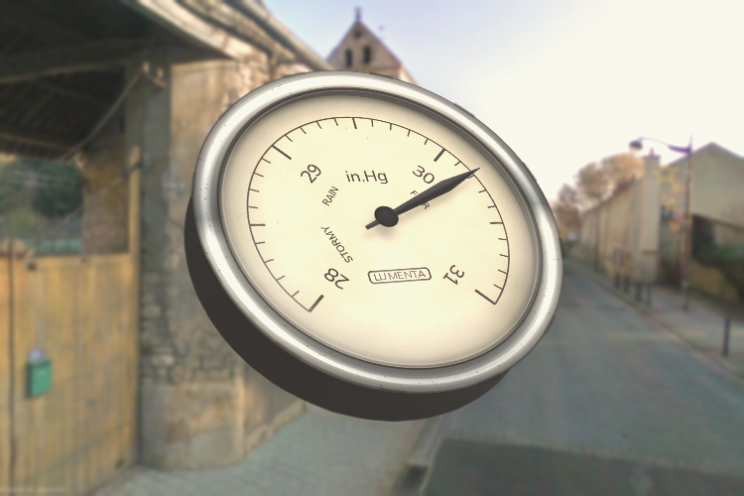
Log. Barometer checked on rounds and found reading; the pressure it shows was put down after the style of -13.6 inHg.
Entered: 30.2 inHg
